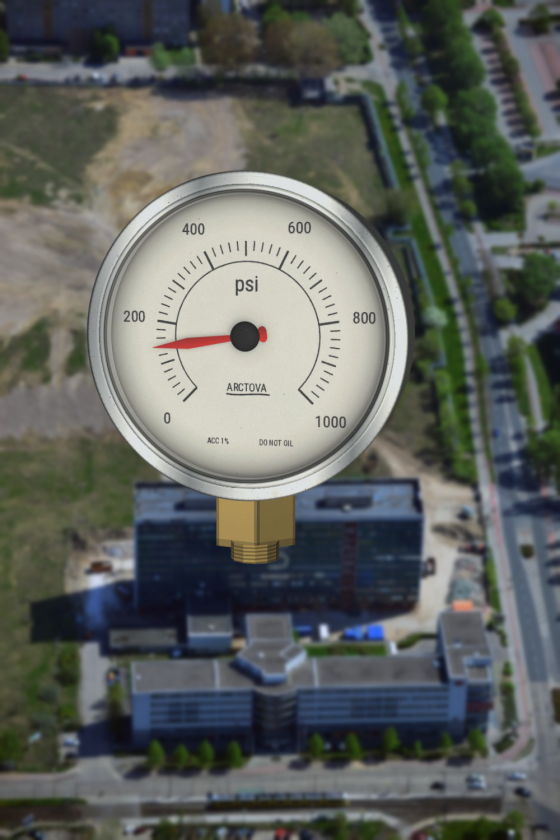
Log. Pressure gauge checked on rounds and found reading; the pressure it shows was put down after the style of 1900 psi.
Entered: 140 psi
